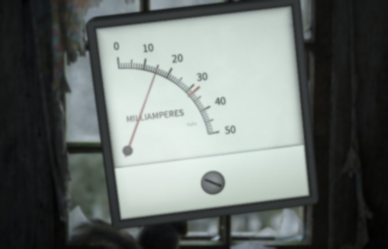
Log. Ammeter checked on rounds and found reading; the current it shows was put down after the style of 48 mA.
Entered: 15 mA
